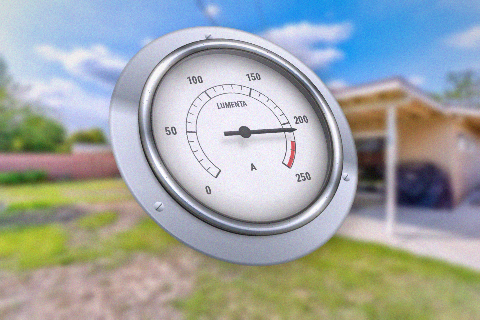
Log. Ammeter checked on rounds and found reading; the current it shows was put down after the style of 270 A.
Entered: 210 A
